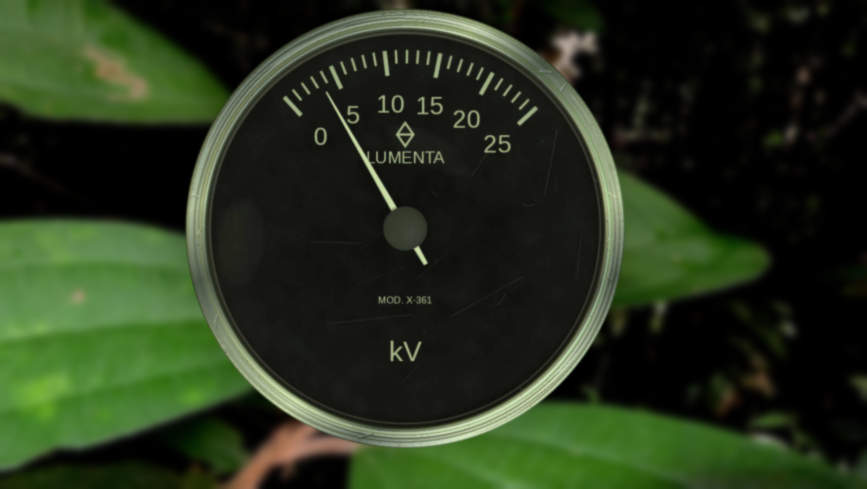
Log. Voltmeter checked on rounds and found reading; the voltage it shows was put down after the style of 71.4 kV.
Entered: 3.5 kV
